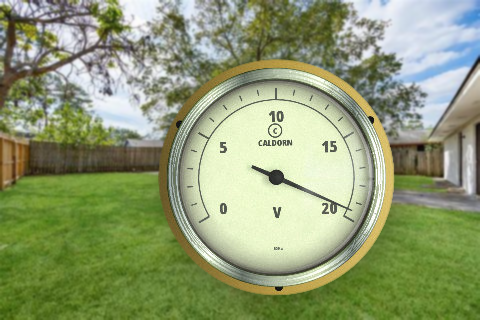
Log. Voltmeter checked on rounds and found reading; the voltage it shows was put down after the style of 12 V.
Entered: 19.5 V
